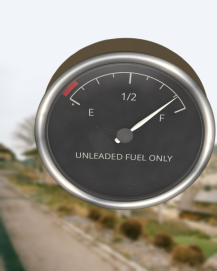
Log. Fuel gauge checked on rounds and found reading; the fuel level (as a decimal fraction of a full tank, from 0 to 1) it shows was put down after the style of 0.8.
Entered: 0.875
